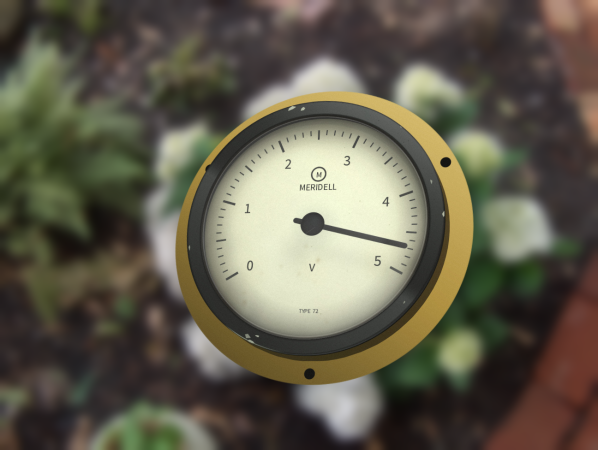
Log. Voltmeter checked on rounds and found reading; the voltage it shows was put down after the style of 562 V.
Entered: 4.7 V
